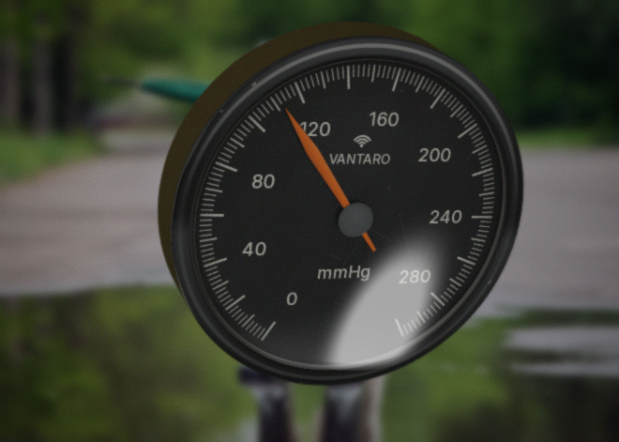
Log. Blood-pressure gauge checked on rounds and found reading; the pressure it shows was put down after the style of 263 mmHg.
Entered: 112 mmHg
